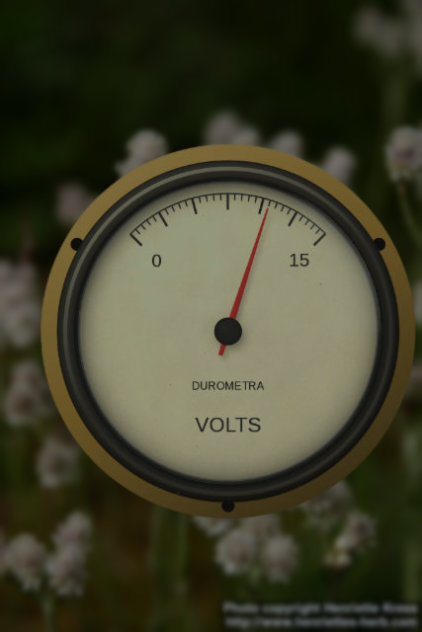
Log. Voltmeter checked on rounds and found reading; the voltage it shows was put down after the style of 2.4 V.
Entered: 10.5 V
